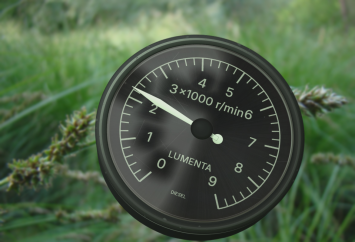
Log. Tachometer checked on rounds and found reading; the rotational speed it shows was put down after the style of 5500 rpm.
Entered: 2200 rpm
